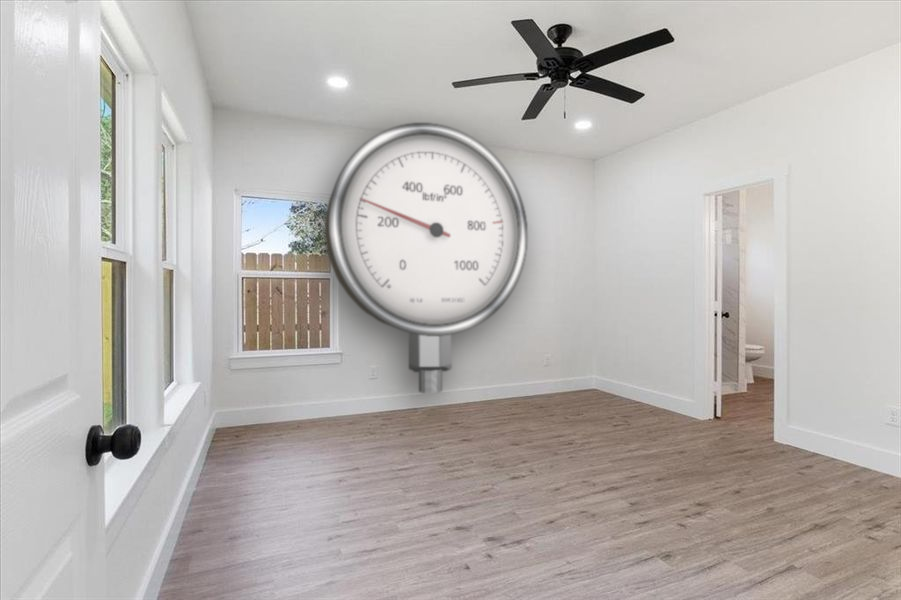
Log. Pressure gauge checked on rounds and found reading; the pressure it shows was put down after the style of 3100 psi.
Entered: 240 psi
